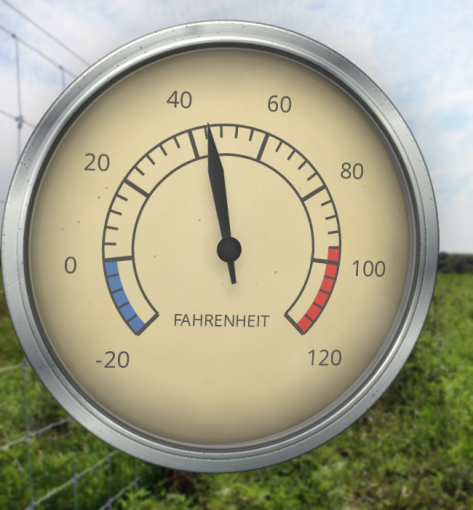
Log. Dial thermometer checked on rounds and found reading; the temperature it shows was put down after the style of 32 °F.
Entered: 44 °F
